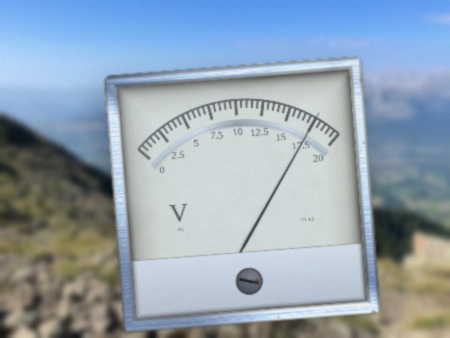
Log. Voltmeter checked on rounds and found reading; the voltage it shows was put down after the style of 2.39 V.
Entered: 17.5 V
